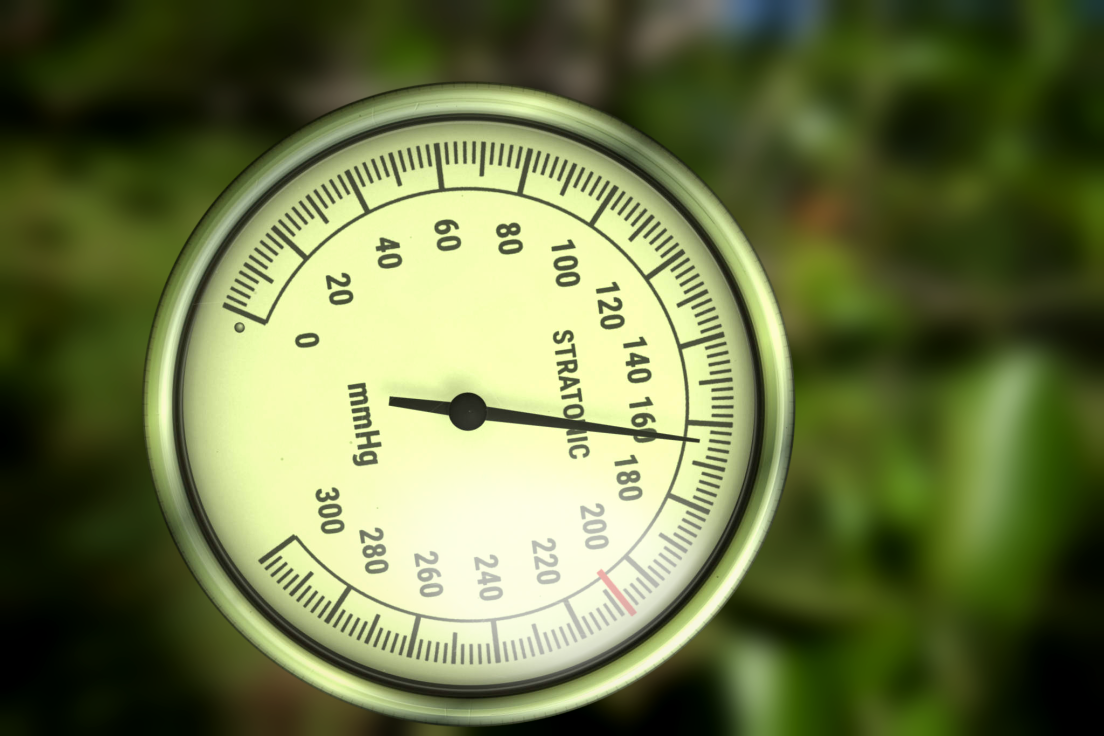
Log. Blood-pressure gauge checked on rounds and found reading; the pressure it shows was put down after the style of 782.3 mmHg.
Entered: 164 mmHg
